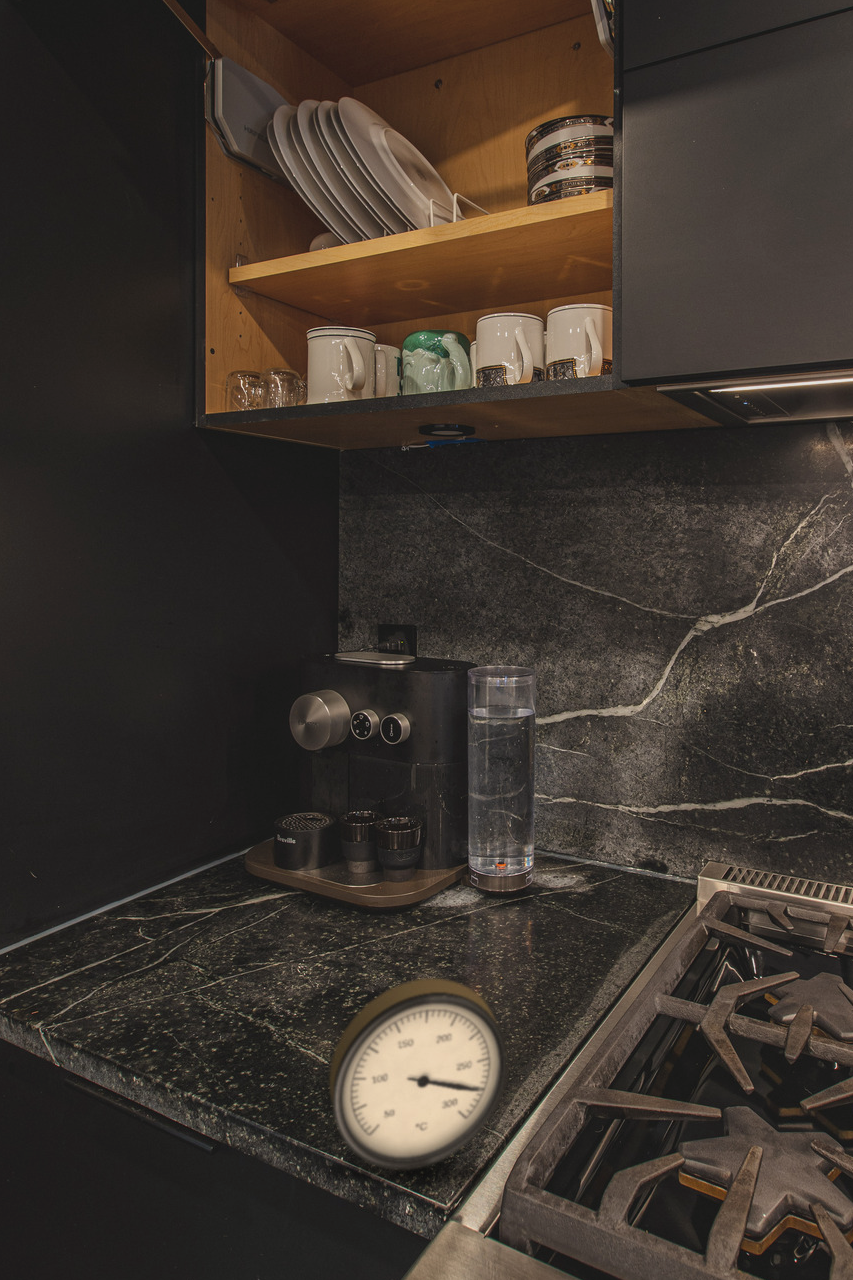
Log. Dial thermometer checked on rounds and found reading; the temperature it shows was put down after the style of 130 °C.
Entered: 275 °C
